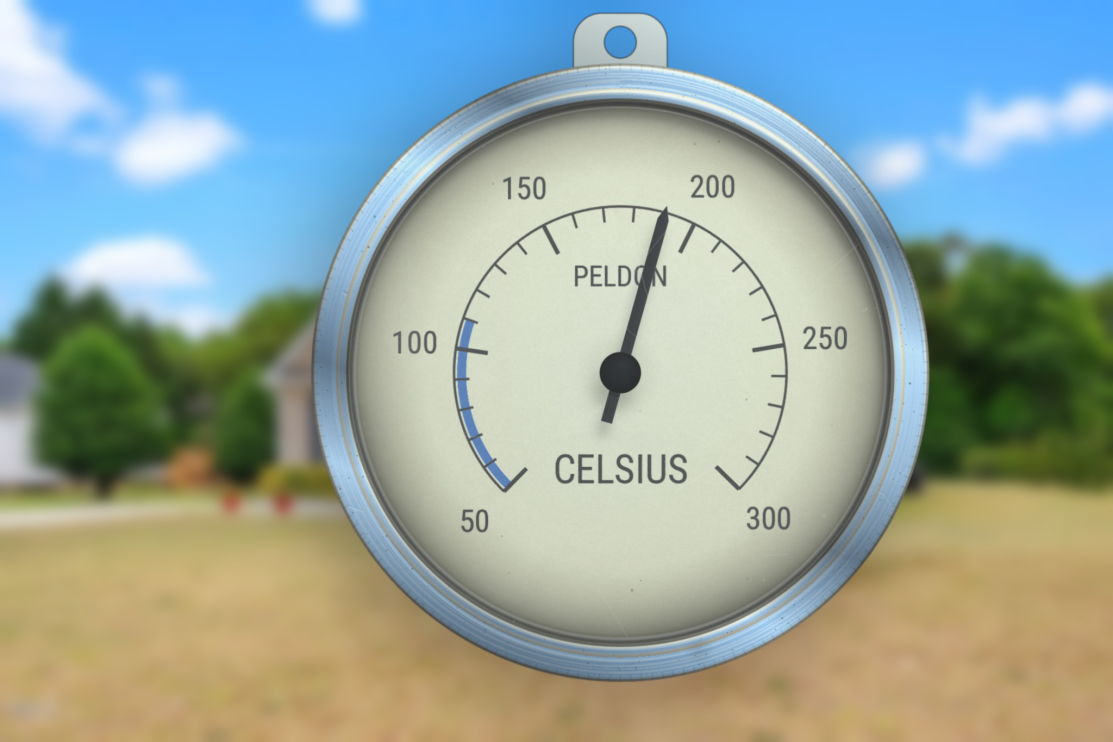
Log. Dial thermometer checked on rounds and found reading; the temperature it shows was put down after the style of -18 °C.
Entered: 190 °C
